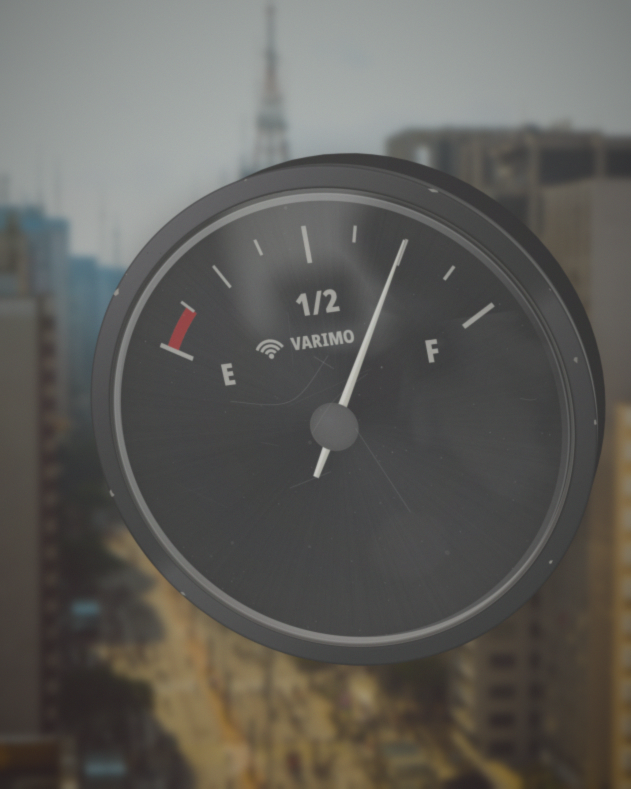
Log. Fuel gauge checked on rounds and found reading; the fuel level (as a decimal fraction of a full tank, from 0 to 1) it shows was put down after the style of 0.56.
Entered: 0.75
